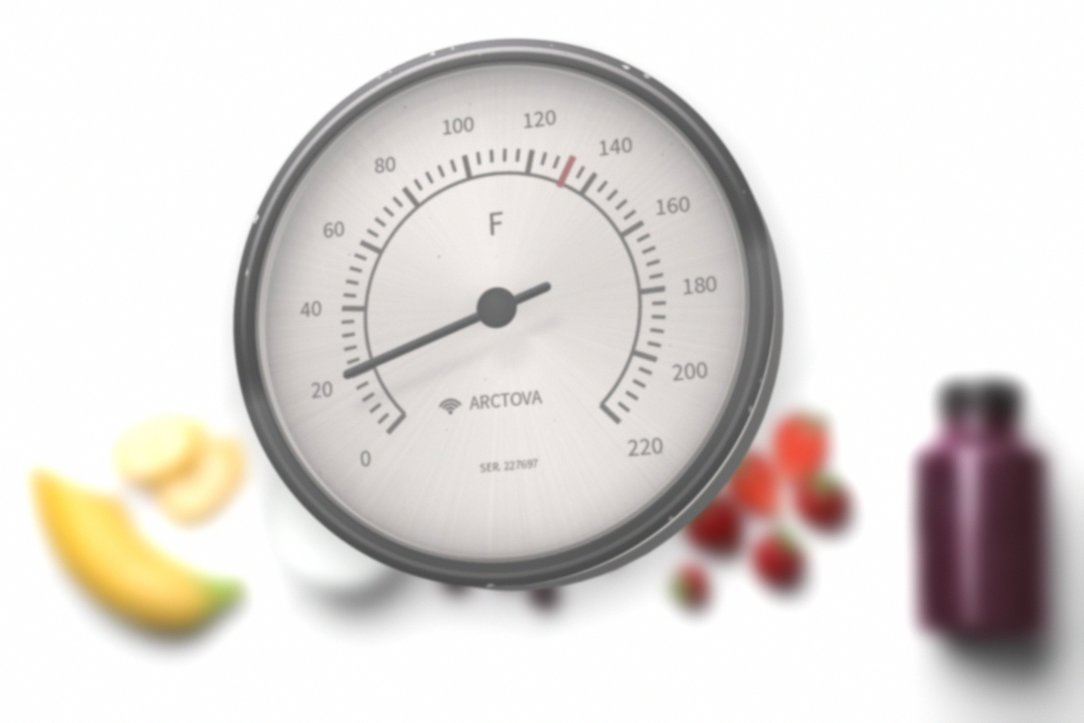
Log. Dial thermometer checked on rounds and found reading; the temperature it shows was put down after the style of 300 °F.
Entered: 20 °F
